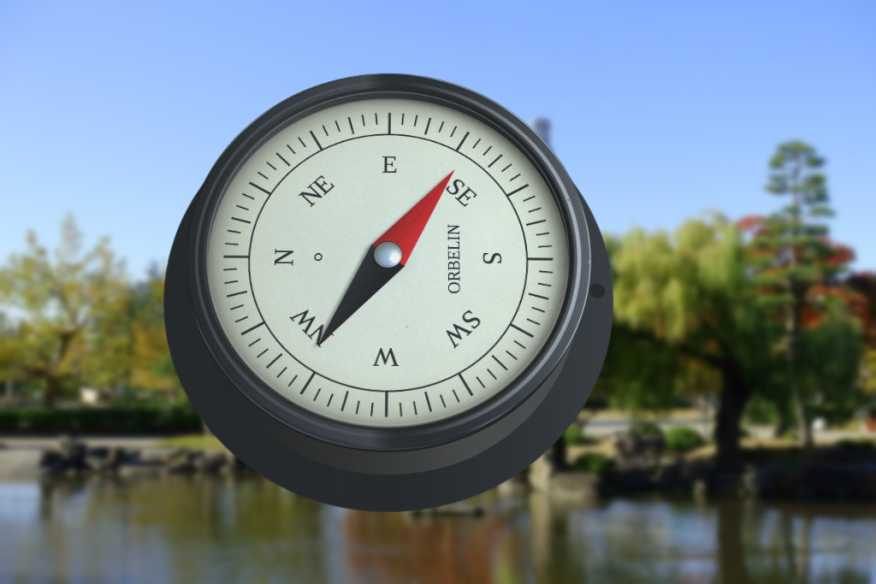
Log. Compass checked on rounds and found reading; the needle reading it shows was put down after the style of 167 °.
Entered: 125 °
